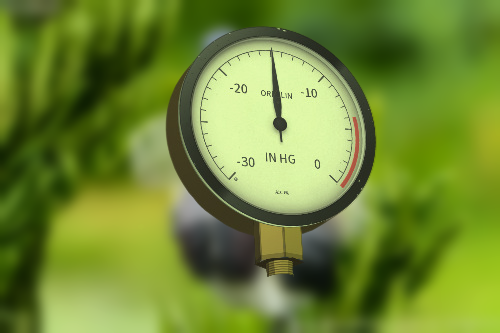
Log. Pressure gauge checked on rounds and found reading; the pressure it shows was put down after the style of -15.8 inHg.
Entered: -15 inHg
